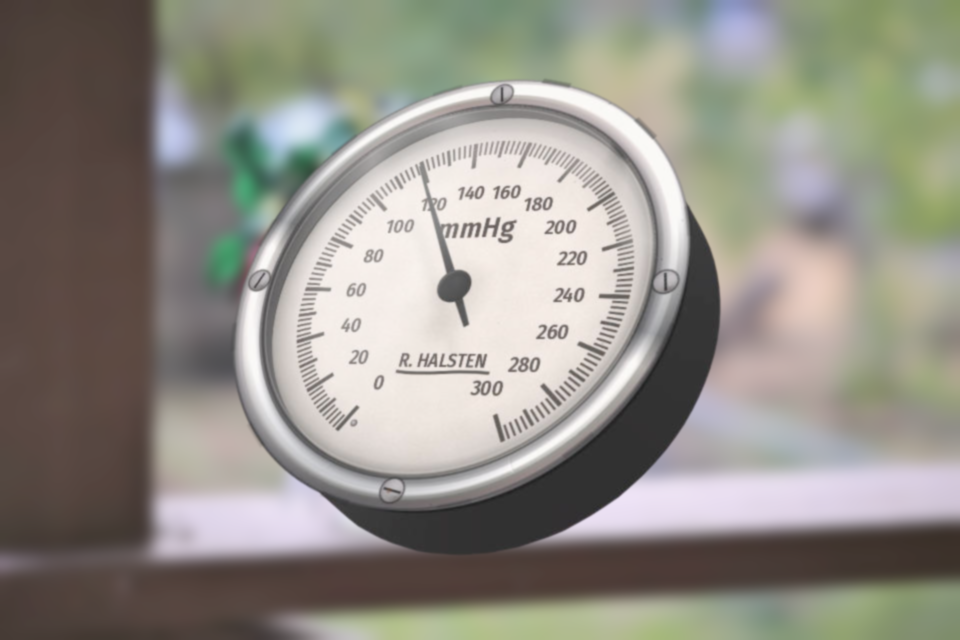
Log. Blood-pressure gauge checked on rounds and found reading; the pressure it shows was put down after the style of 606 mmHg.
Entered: 120 mmHg
